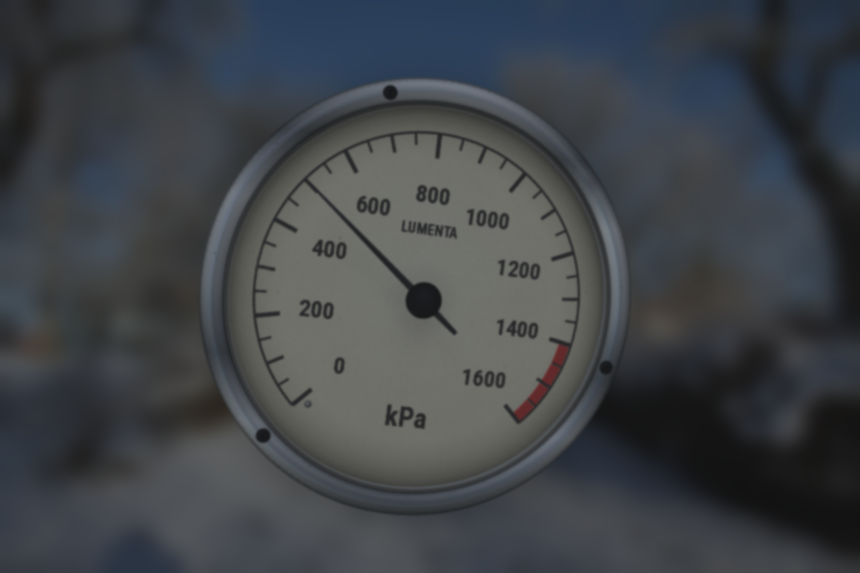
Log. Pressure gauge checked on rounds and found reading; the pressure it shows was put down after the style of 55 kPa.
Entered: 500 kPa
